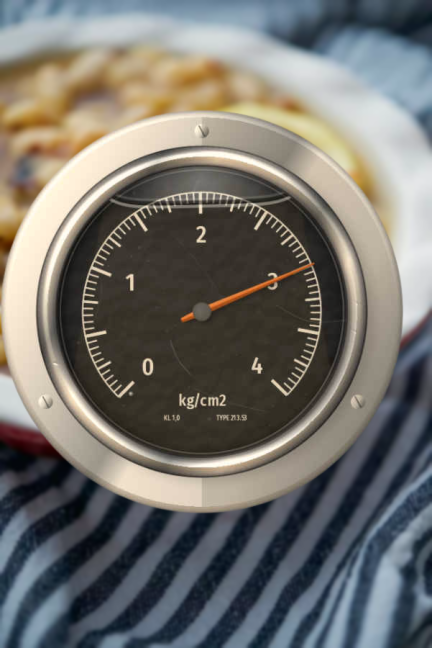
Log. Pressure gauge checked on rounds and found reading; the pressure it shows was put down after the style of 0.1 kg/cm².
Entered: 3 kg/cm²
